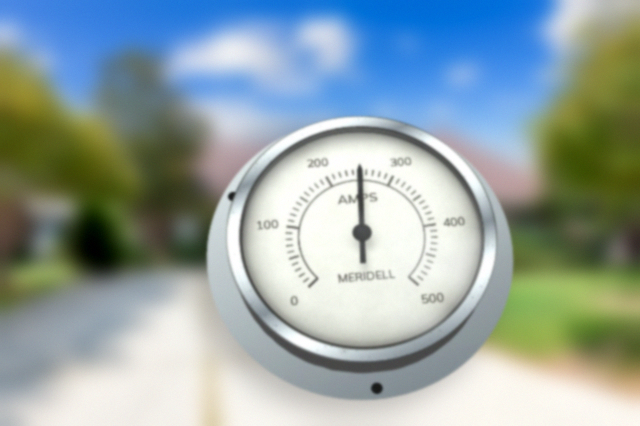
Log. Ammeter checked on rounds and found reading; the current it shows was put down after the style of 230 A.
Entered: 250 A
